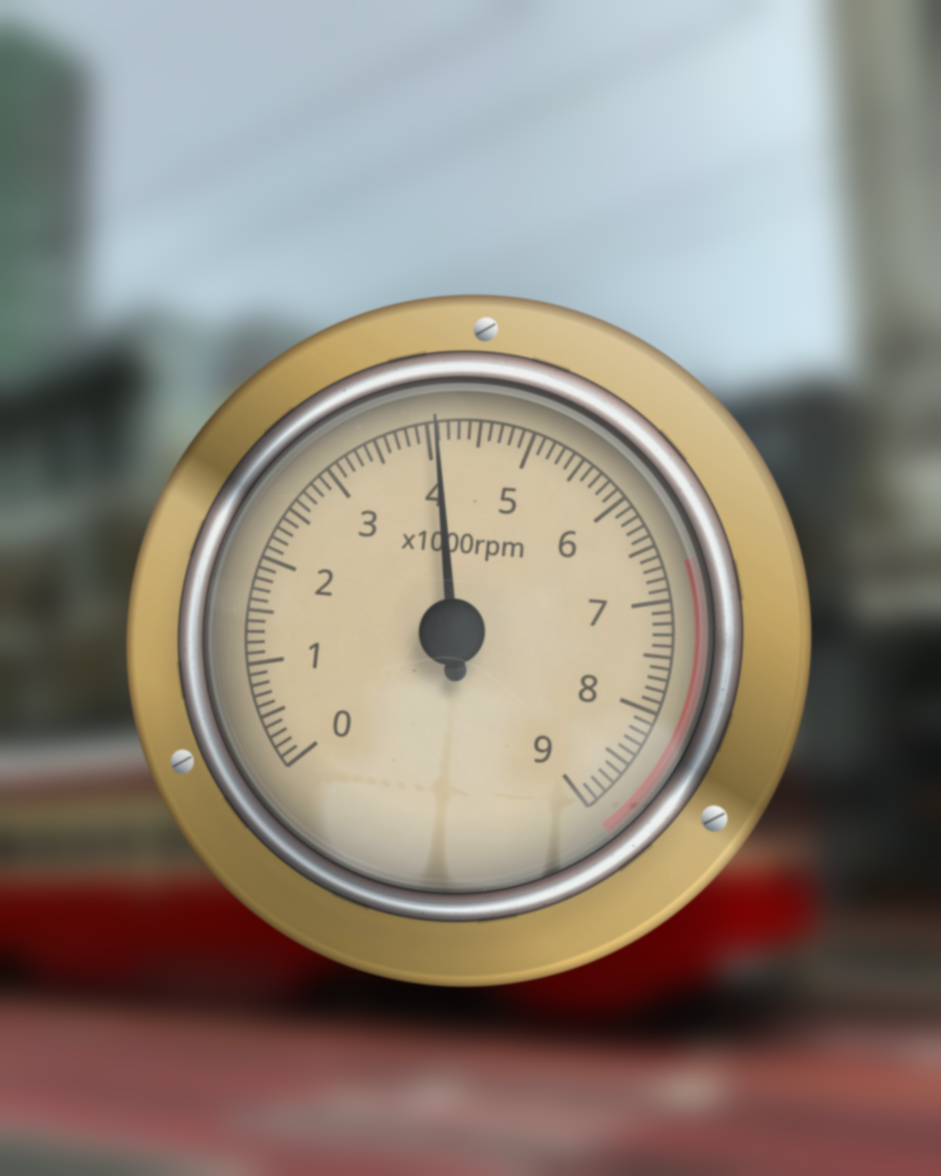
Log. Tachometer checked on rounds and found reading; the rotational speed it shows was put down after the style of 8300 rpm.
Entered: 4100 rpm
